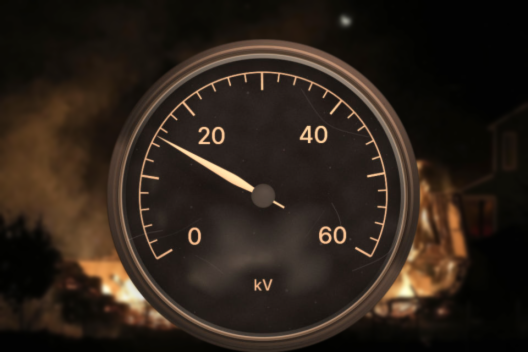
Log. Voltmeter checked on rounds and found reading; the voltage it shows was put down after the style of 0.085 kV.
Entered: 15 kV
